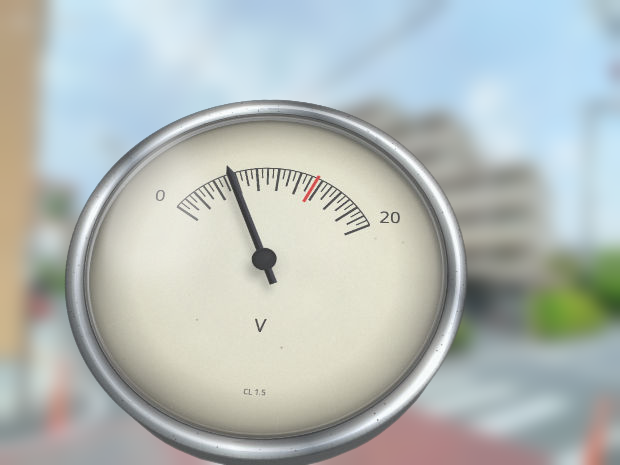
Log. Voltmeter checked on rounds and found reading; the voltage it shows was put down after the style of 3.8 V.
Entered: 5.5 V
